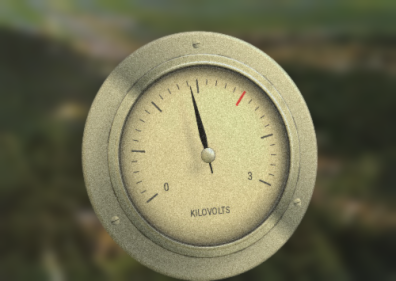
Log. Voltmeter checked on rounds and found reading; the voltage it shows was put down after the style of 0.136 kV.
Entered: 1.4 kV
